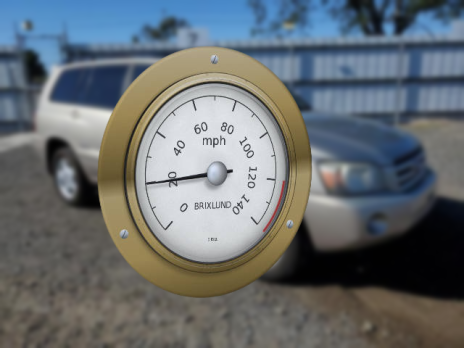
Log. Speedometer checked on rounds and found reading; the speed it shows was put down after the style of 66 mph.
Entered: 20 mph
